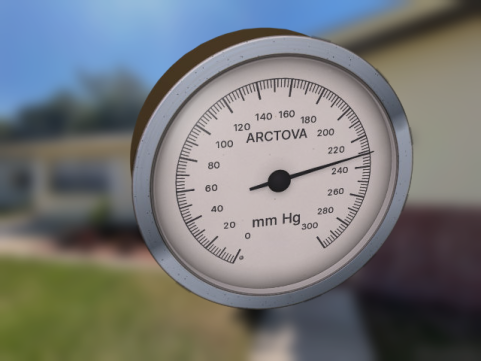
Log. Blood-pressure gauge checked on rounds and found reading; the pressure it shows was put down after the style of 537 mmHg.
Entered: 230 mmHg
